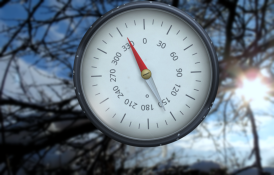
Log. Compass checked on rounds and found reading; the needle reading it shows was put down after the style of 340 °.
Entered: 335 °
